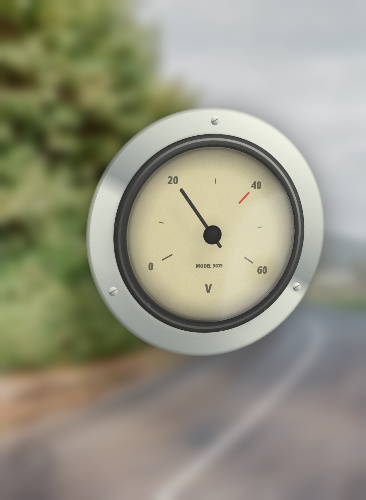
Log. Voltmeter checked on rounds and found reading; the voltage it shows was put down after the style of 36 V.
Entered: 20 V
